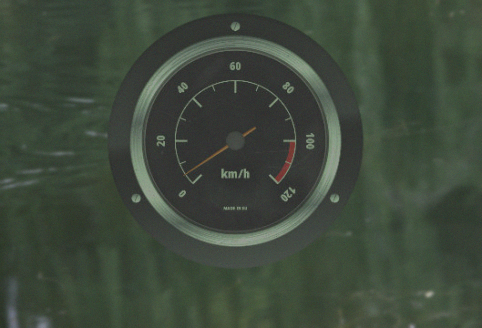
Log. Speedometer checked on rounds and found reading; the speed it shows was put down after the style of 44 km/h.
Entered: 5 km/h
